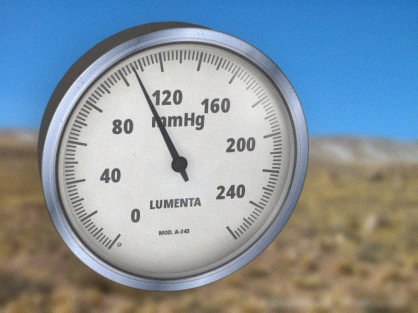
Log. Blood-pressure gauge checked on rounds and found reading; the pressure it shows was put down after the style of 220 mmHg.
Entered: 106 mmHg
